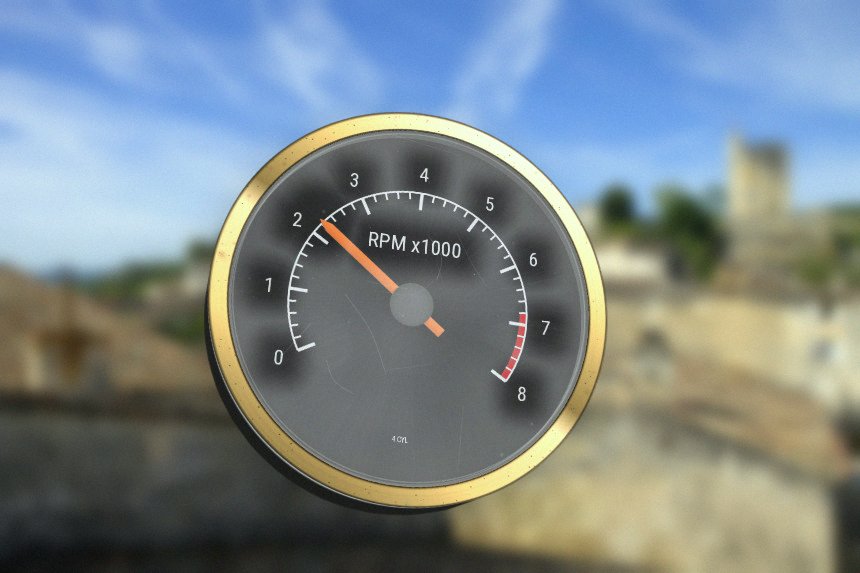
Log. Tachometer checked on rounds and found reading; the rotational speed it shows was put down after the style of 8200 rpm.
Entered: 2200 rpm
